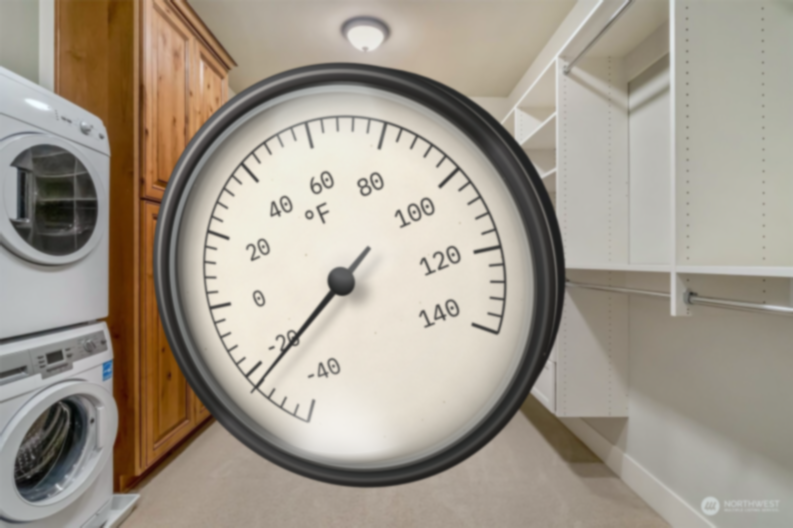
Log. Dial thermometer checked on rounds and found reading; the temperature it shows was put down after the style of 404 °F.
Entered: -24 °F
